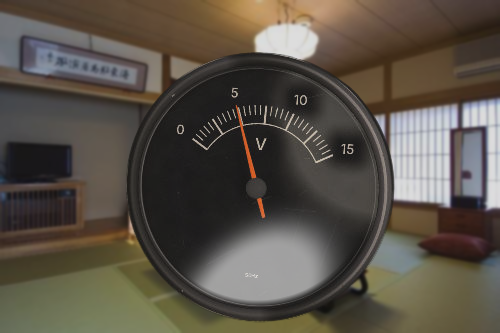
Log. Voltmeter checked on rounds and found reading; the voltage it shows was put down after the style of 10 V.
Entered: 5 V
